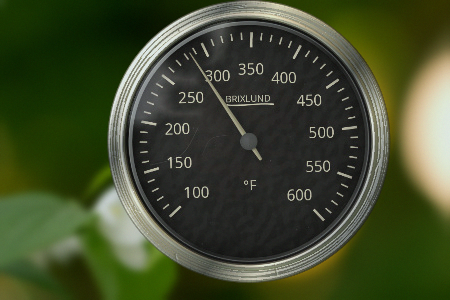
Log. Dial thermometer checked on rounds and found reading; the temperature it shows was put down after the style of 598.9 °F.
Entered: 285 °F
